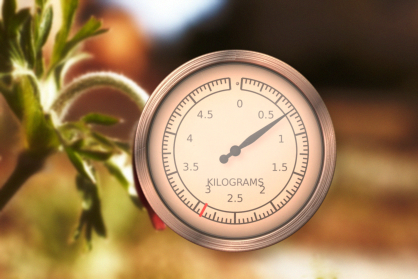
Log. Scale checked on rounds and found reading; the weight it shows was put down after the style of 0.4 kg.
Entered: 0.7 kg
